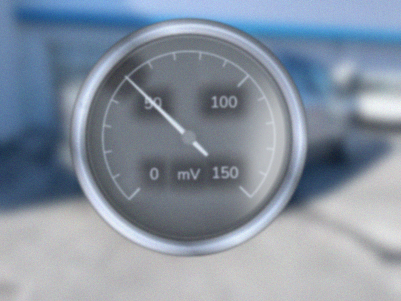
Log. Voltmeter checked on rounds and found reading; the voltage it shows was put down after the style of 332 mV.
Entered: 50 mV
